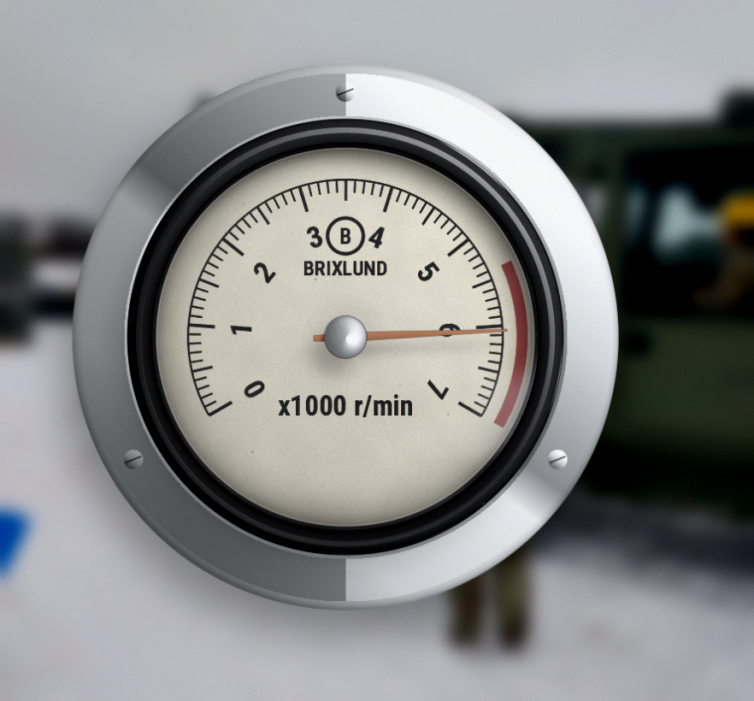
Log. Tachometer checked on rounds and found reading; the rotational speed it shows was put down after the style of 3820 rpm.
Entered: 6050 rpm
